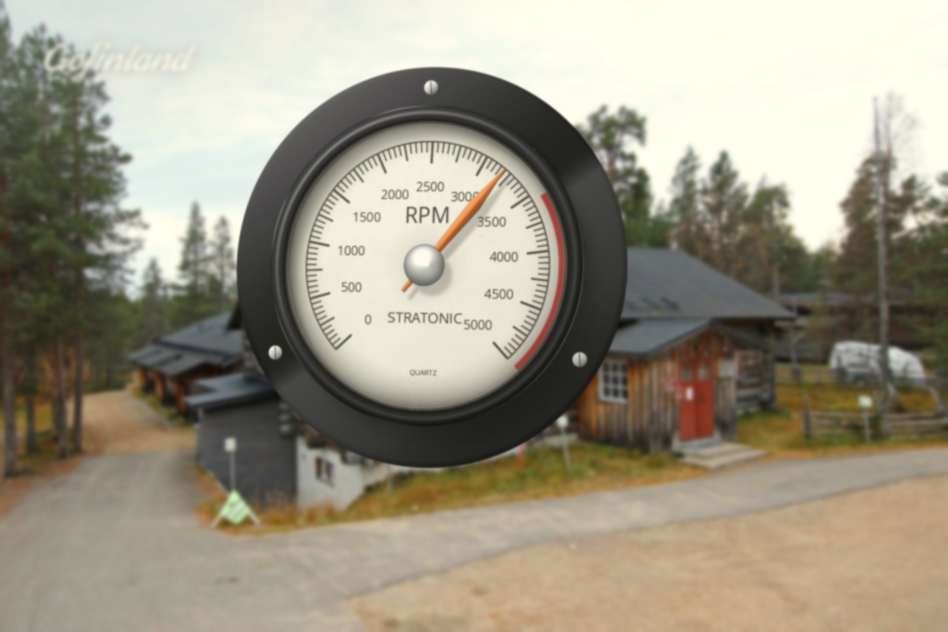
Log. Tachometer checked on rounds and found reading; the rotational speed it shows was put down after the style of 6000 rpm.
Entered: 3200 rpm
